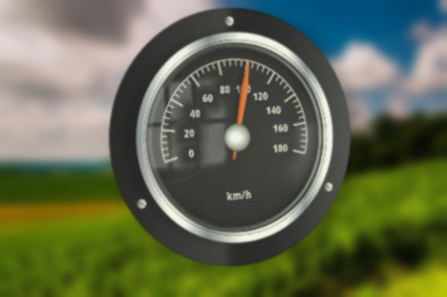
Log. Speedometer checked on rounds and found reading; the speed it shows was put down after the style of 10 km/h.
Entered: 100 km/h
